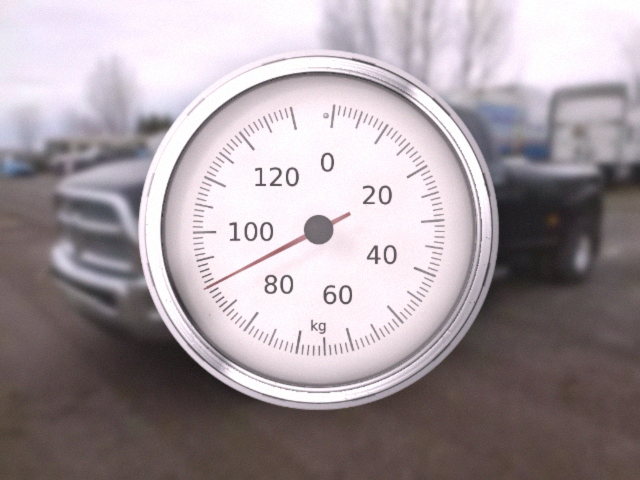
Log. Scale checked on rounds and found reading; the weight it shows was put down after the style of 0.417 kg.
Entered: 90 kg
